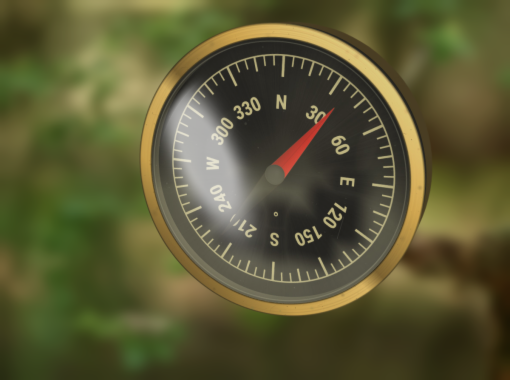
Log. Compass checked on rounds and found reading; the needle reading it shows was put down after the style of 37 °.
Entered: 37.5 °
